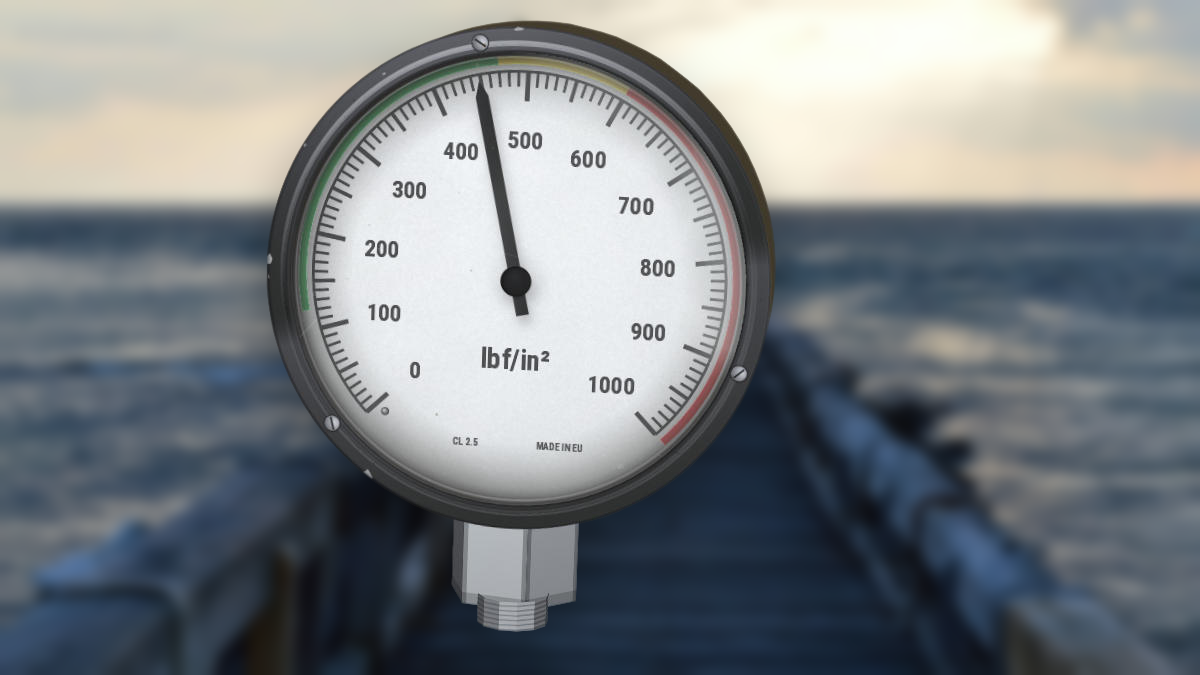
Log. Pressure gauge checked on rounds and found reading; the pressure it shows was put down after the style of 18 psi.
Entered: 450 psi
